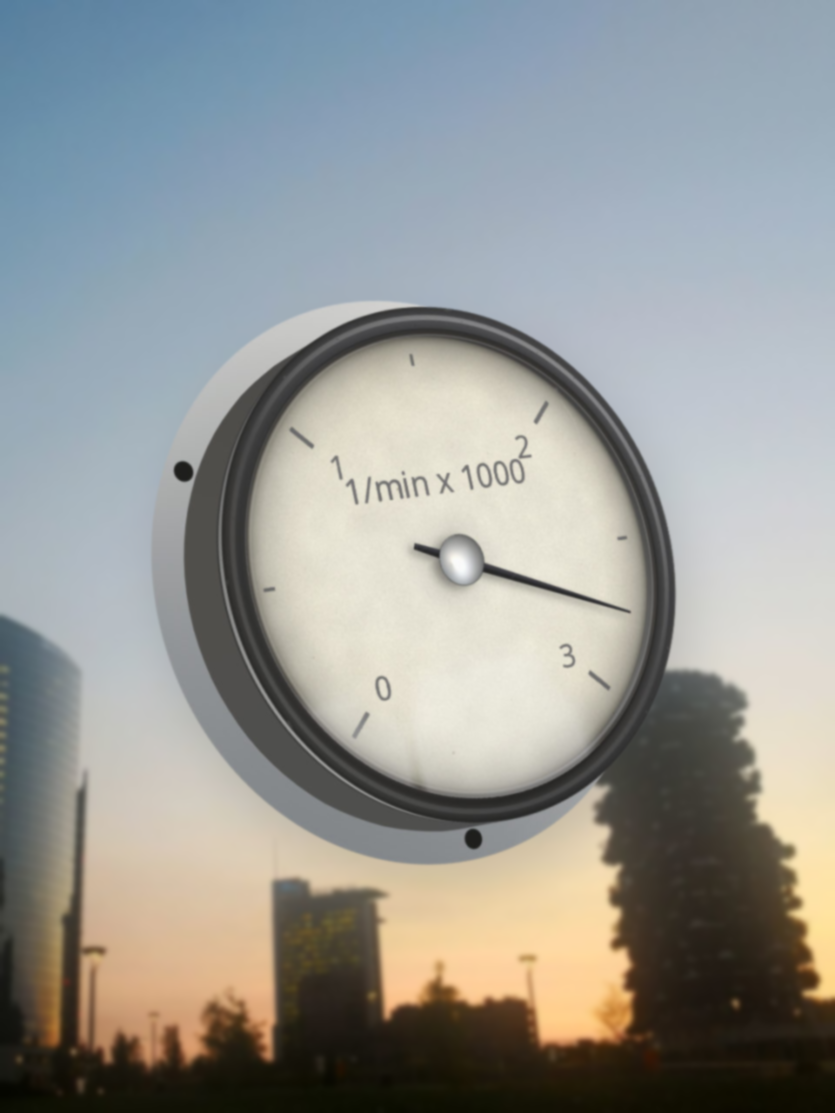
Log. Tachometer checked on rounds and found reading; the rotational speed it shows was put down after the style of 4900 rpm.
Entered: 2750 rpm
